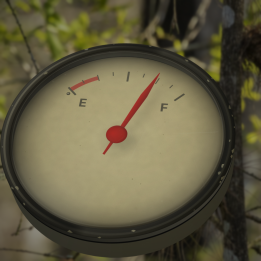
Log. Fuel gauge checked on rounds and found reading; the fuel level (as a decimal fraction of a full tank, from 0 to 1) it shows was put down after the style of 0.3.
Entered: 0.75
